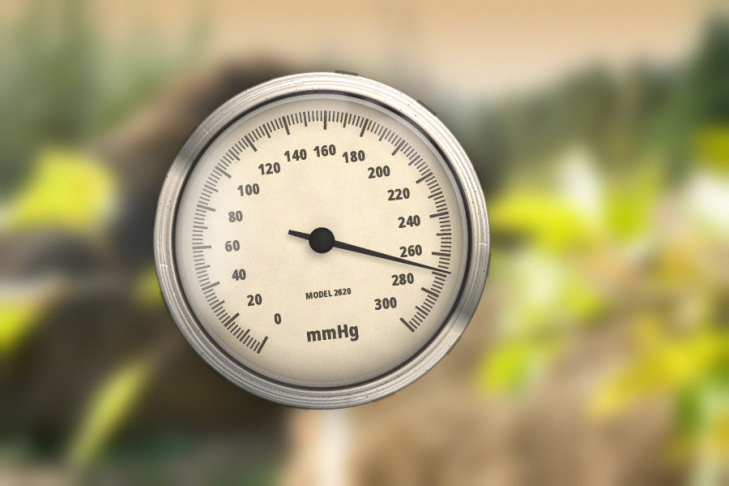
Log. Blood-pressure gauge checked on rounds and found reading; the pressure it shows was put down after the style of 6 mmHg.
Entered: 268 mmHg
